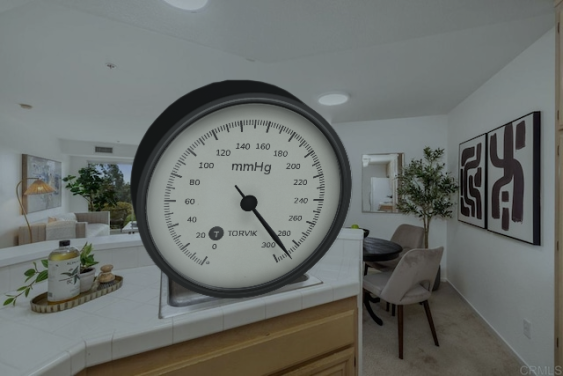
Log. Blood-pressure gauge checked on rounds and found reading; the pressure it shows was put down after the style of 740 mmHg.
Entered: 290 mmHg
